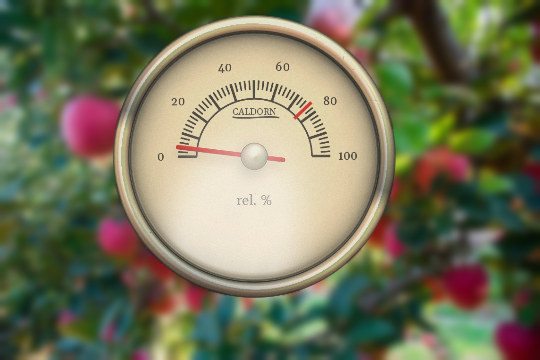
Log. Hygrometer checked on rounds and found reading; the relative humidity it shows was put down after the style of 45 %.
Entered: 4 %
